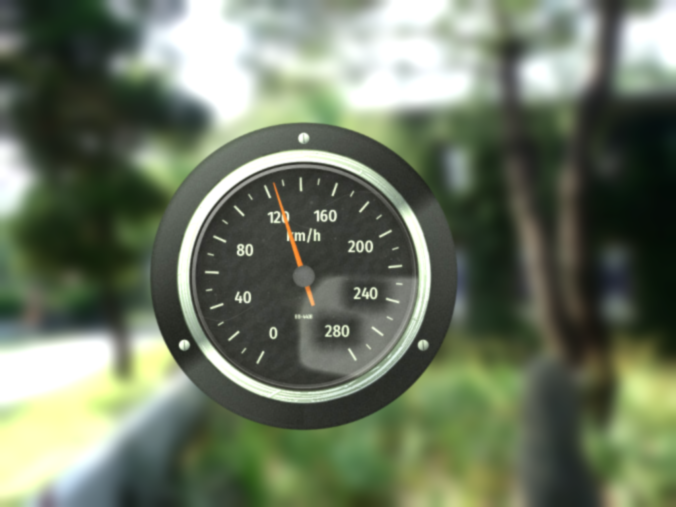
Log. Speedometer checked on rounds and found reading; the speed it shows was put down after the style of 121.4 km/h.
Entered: 125 km/h
